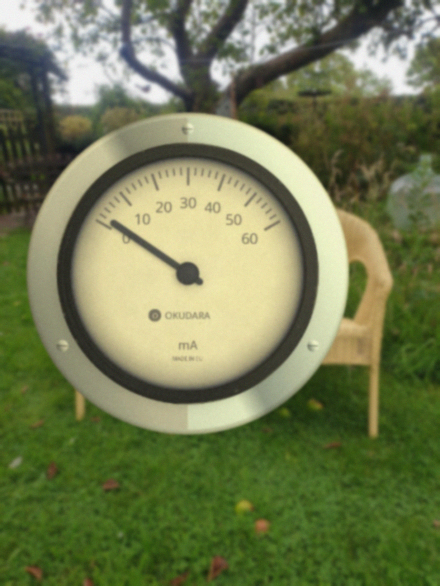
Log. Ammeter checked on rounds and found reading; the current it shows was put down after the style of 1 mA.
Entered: 2 mA
